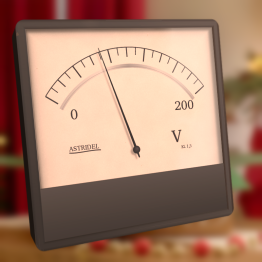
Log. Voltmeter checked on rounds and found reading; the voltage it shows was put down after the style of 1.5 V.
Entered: 70 V
